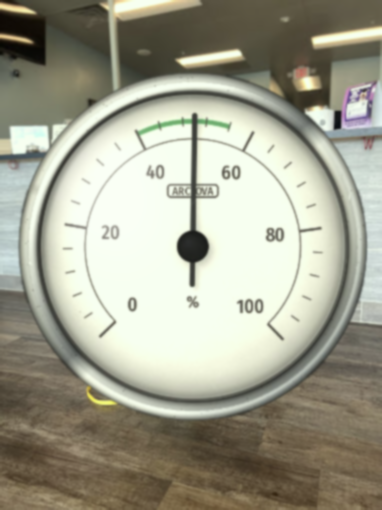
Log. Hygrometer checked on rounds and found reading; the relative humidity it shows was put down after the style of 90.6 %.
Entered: 50 %
